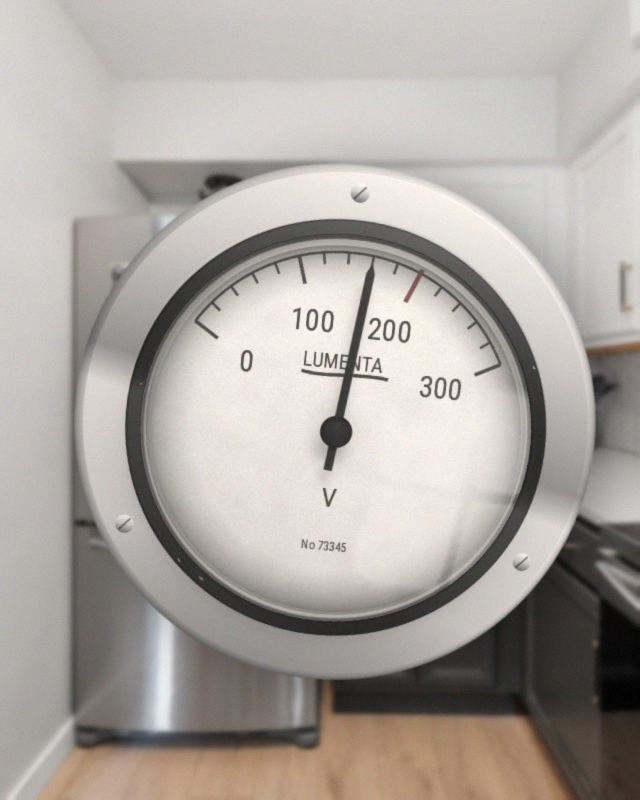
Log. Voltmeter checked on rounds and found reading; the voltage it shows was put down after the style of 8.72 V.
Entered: 160 V
